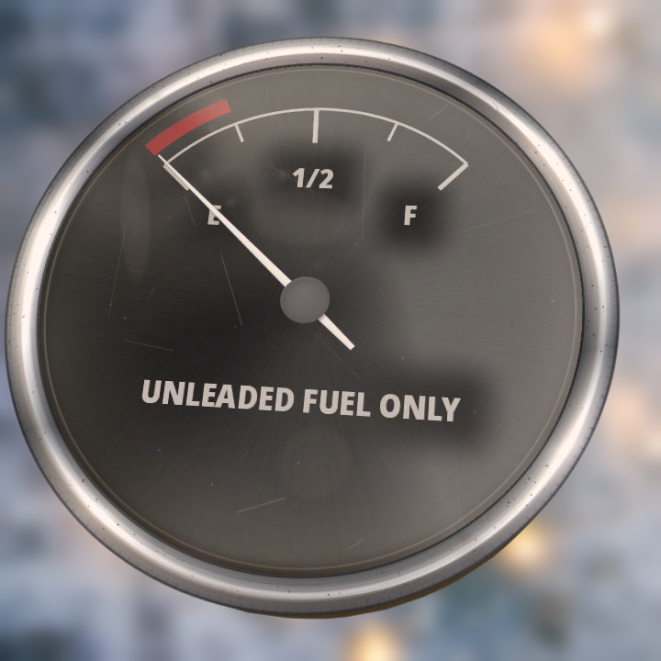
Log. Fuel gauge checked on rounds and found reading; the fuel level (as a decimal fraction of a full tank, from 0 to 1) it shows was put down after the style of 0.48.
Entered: 0
